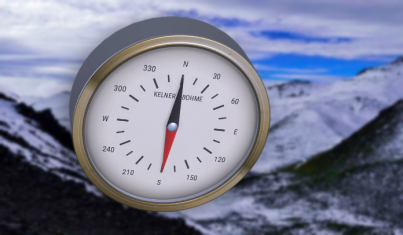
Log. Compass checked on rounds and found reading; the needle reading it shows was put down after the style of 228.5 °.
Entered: 180 °
